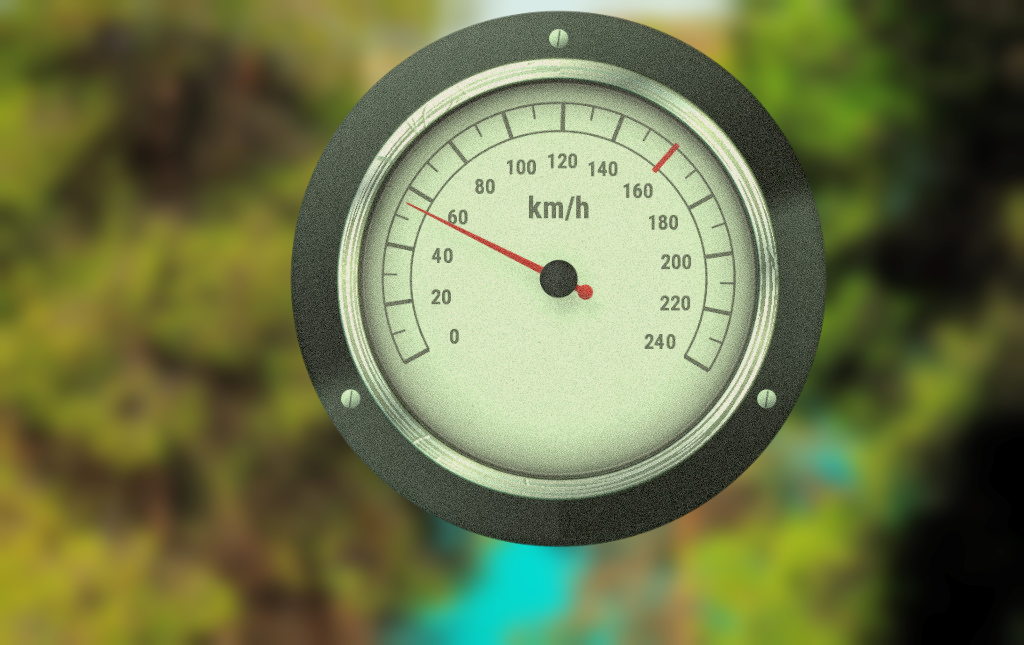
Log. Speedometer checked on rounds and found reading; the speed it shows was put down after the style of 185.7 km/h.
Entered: 55 km/h
